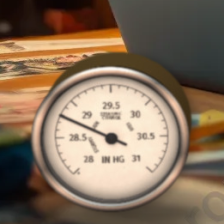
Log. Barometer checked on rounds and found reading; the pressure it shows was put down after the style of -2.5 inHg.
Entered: 28.8 inHg
